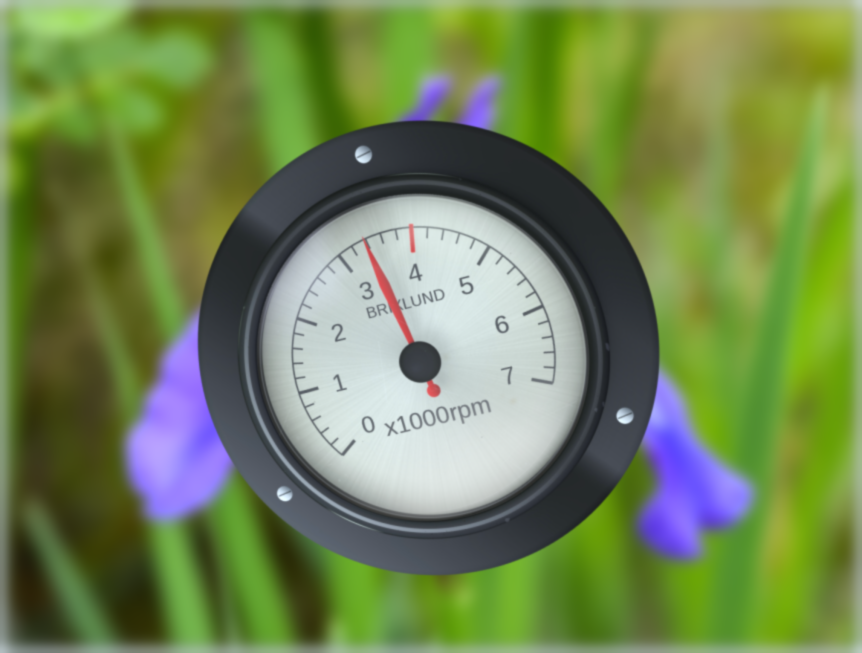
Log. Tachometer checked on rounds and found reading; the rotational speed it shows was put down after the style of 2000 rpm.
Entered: 3400 rpm
